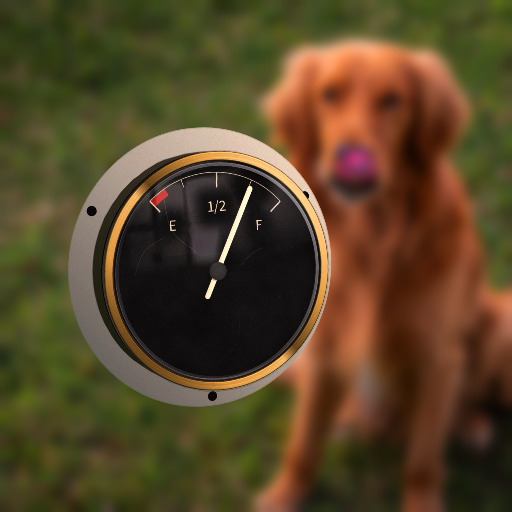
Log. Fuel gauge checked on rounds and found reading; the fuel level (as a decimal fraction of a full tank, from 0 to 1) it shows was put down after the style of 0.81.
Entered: 0.75
